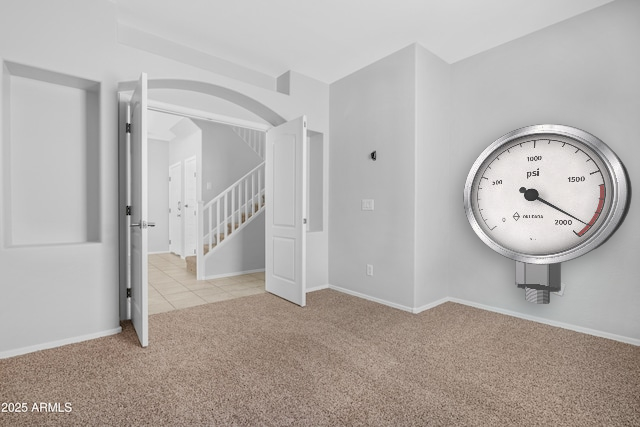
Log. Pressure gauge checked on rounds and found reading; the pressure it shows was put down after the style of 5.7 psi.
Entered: 1900 psi
